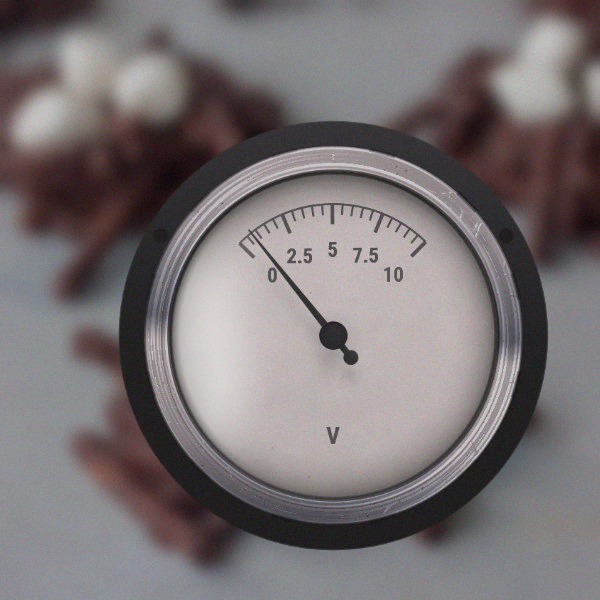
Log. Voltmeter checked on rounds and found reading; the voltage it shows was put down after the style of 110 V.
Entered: 0.75 V
